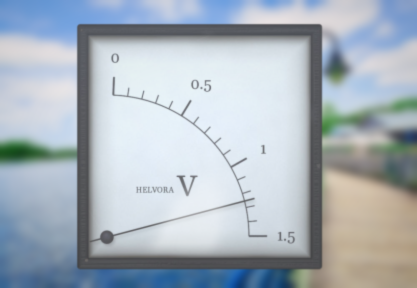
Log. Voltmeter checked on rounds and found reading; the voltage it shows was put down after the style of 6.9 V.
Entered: 1.25 V
